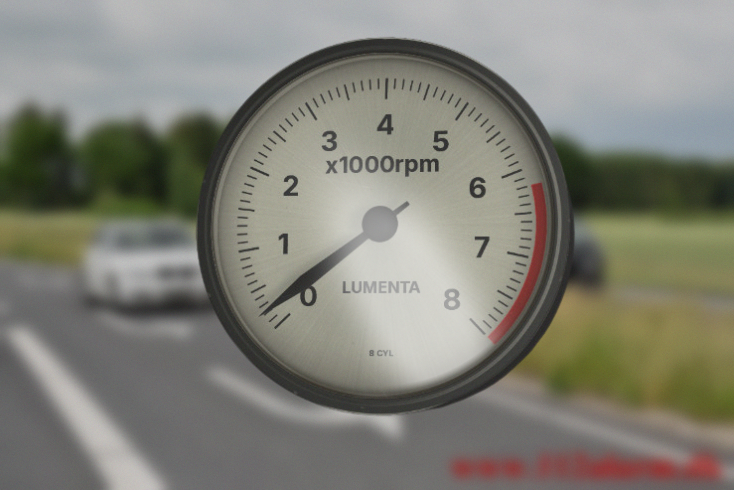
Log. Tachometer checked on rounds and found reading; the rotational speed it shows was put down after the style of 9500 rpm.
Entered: 200 rpm
